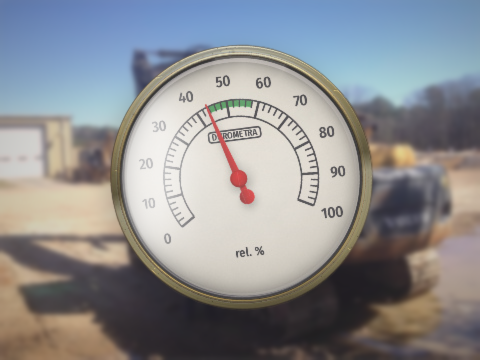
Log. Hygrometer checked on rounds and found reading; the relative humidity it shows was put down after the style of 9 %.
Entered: 44 %
